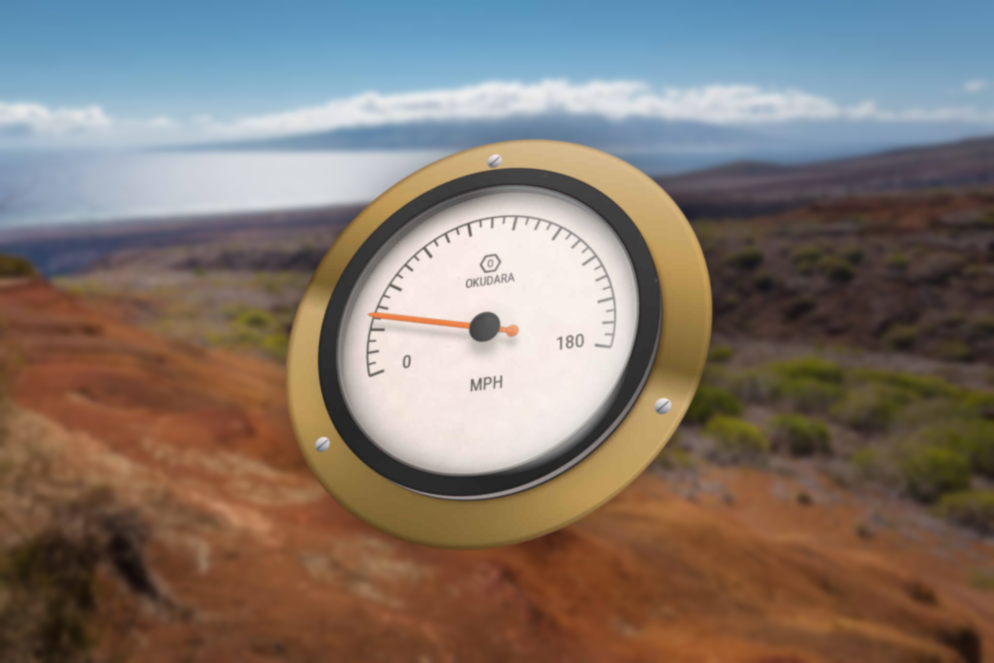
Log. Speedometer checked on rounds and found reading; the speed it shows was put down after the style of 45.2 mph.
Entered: 25 mph
